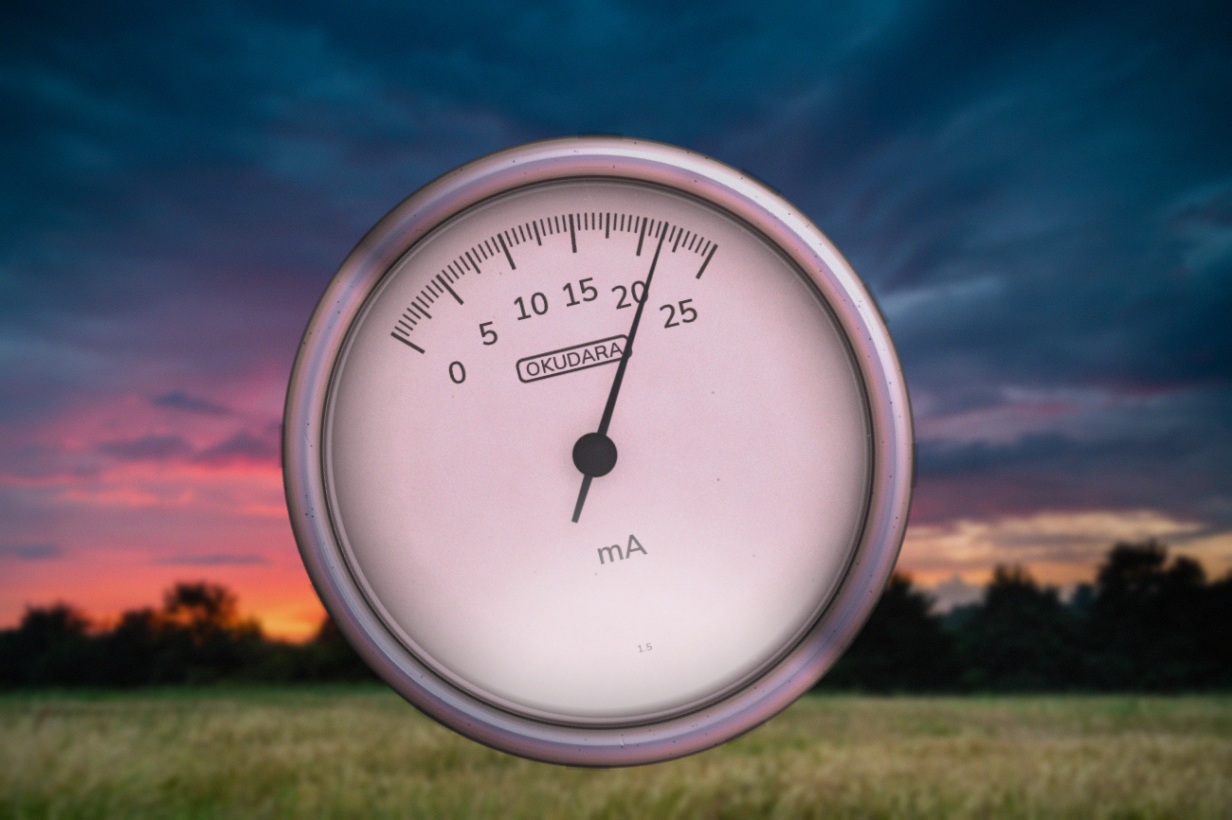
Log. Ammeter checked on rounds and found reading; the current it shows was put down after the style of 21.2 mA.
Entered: 21.5 mA
